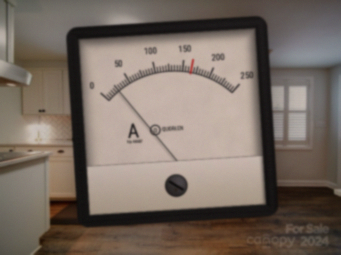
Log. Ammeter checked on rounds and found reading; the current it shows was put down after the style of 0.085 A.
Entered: 25 A
